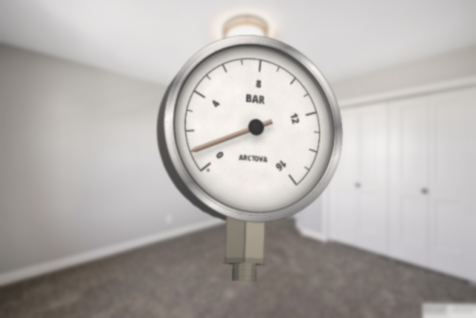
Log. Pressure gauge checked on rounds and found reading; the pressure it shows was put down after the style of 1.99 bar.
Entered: 1 bar
